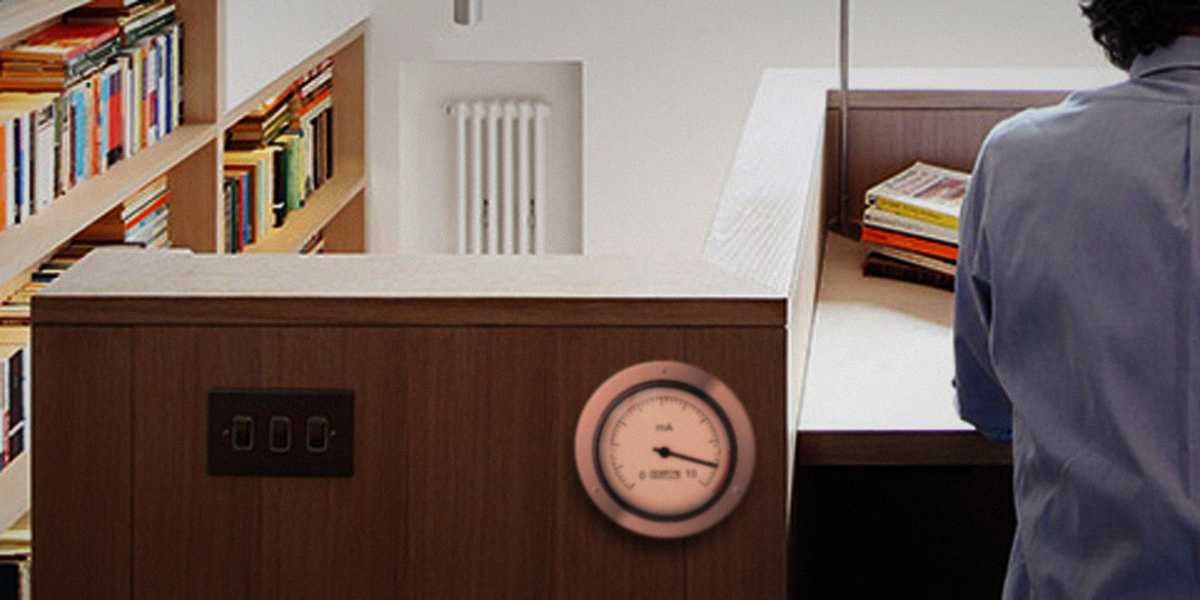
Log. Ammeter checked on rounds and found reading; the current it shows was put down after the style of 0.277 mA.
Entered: 9 mA
